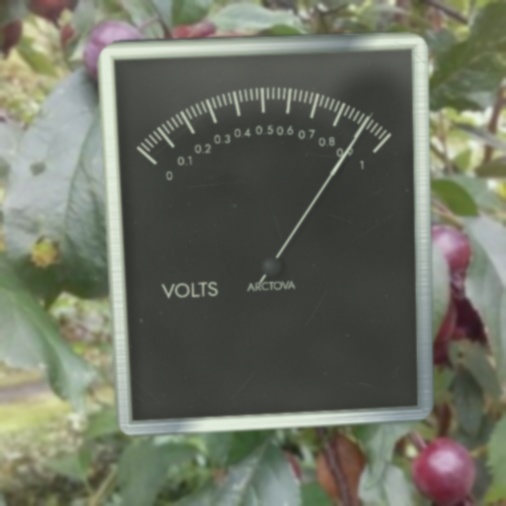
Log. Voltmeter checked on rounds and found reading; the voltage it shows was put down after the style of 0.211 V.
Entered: 0.9 V
